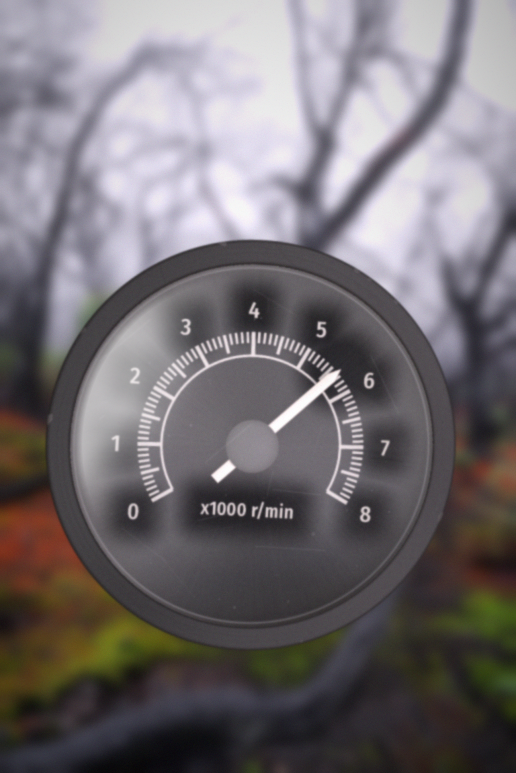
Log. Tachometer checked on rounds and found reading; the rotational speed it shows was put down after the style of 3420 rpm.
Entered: 5600 rpm
